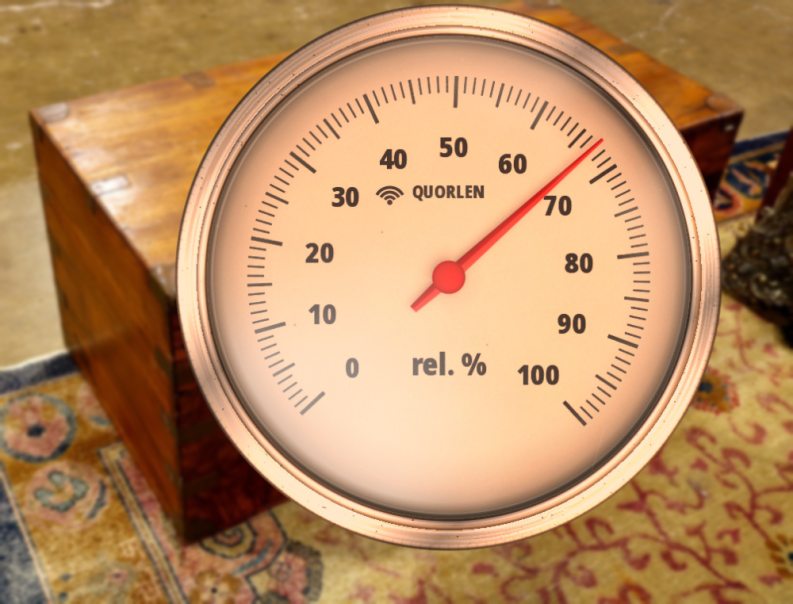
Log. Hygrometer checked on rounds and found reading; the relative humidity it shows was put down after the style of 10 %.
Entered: 67 %
